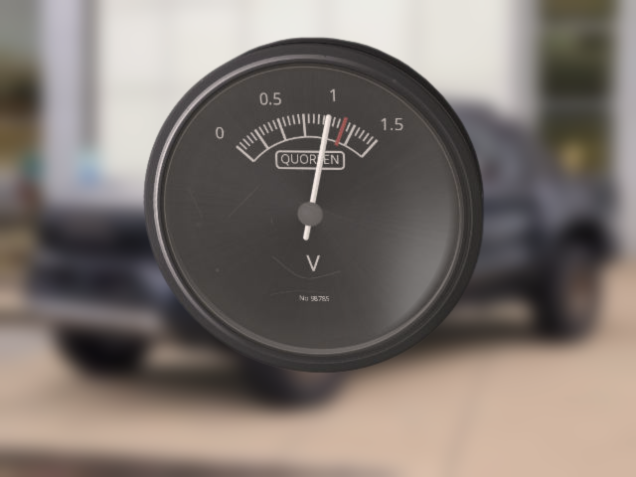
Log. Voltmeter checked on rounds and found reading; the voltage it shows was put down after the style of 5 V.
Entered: 1 V
